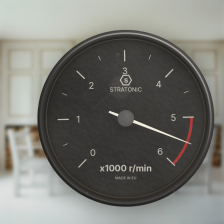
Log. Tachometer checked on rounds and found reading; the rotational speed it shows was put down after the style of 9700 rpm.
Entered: 5500 rpm
